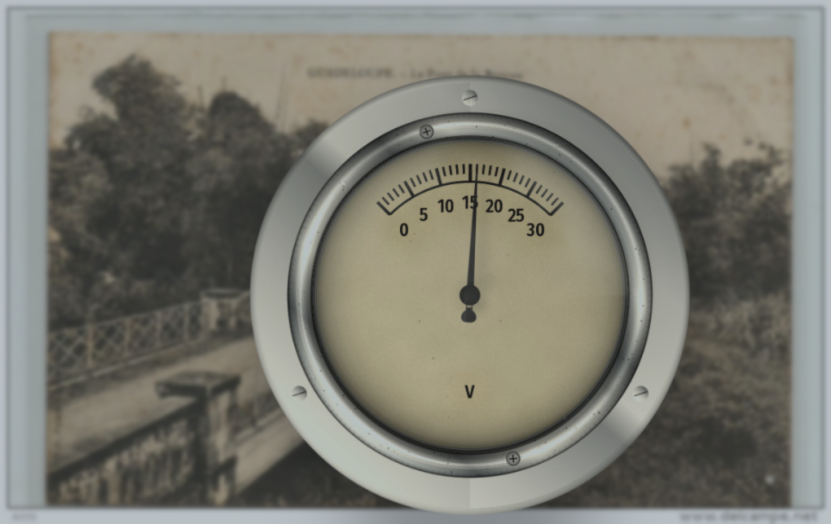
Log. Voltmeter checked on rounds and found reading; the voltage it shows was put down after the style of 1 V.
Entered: 16 V
